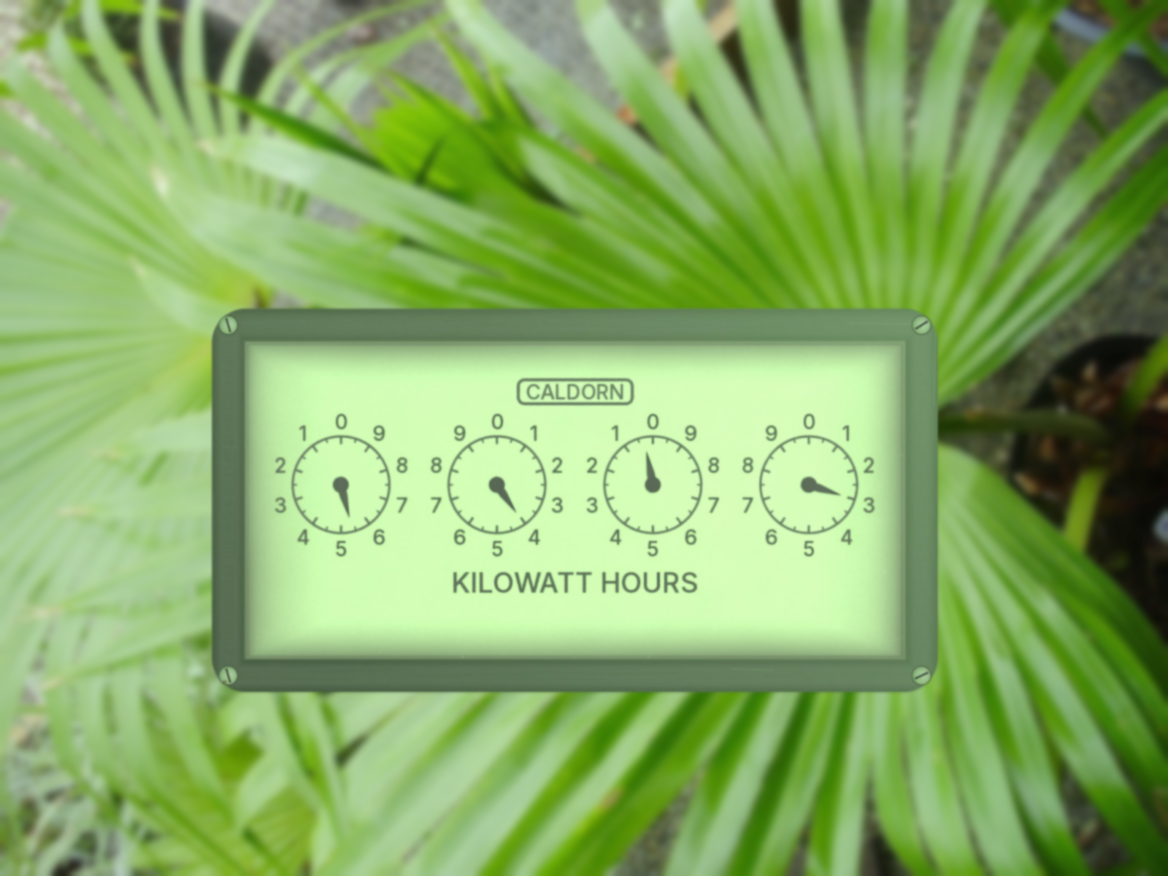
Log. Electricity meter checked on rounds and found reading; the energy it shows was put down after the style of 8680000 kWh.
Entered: 5403 kWh
